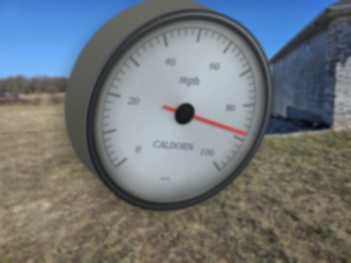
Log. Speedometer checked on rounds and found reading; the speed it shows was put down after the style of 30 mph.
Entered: 88 mph
